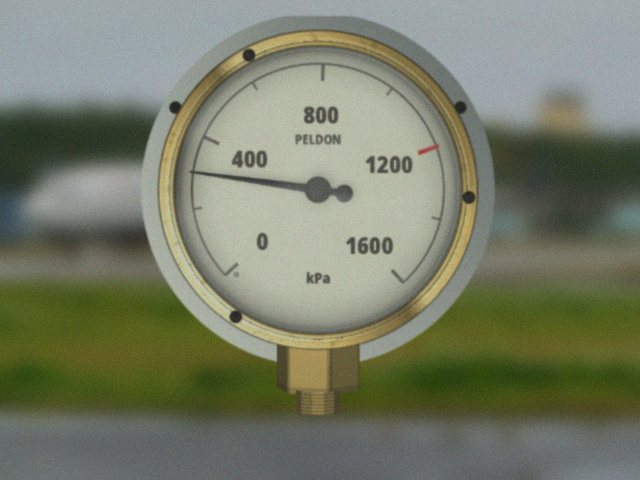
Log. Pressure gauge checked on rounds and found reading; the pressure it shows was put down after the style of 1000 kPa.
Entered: 300 kPa
